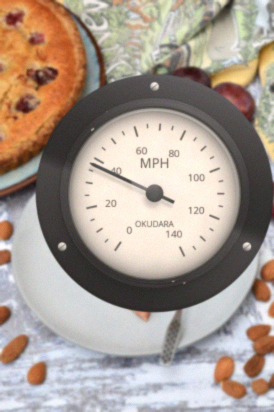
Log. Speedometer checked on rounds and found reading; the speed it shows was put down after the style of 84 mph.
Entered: 37.5 mph
